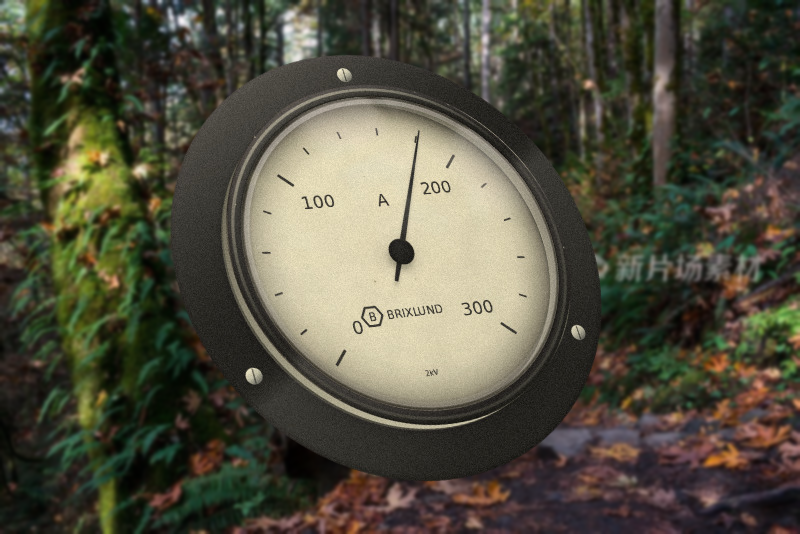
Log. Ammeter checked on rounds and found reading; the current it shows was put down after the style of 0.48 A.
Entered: 180 A
